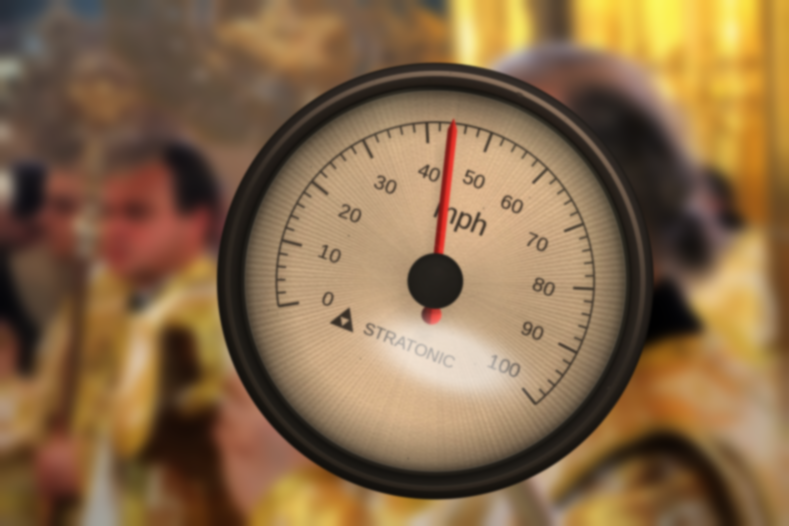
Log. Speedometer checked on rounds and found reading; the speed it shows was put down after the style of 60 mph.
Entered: 44 mph
